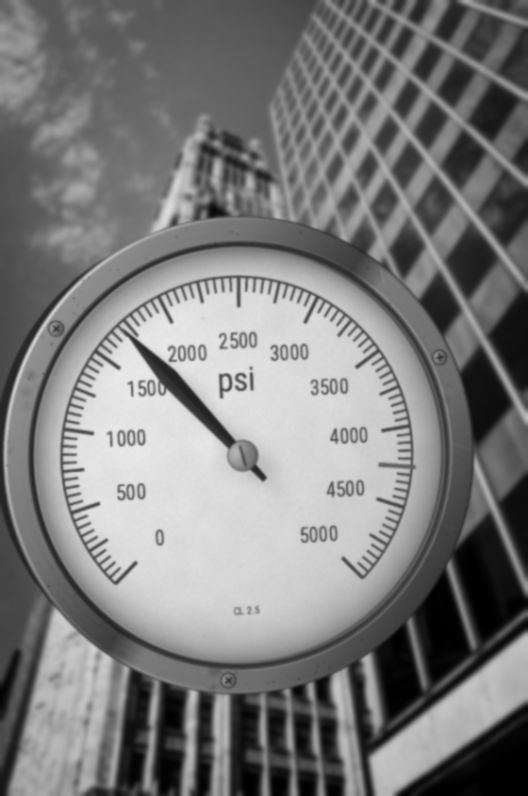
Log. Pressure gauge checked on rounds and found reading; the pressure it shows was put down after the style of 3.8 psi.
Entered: 1700 psi
